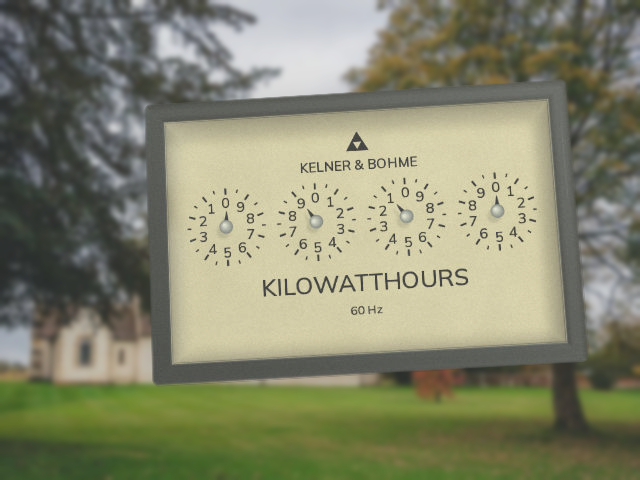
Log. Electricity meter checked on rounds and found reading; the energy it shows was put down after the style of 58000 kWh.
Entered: 9910 kWh
